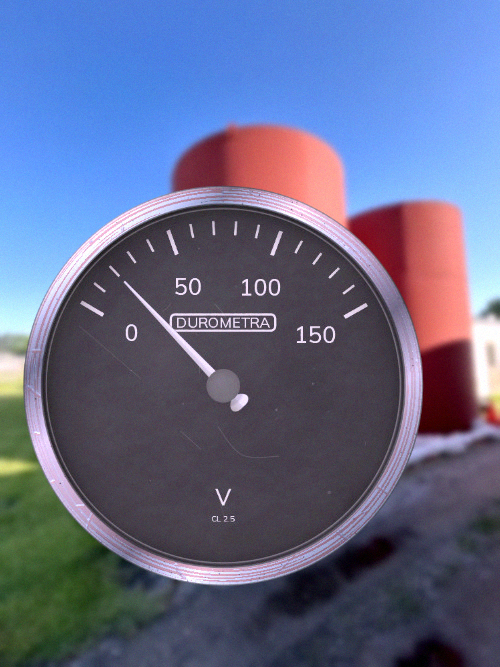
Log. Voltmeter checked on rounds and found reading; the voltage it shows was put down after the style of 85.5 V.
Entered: 20 V
